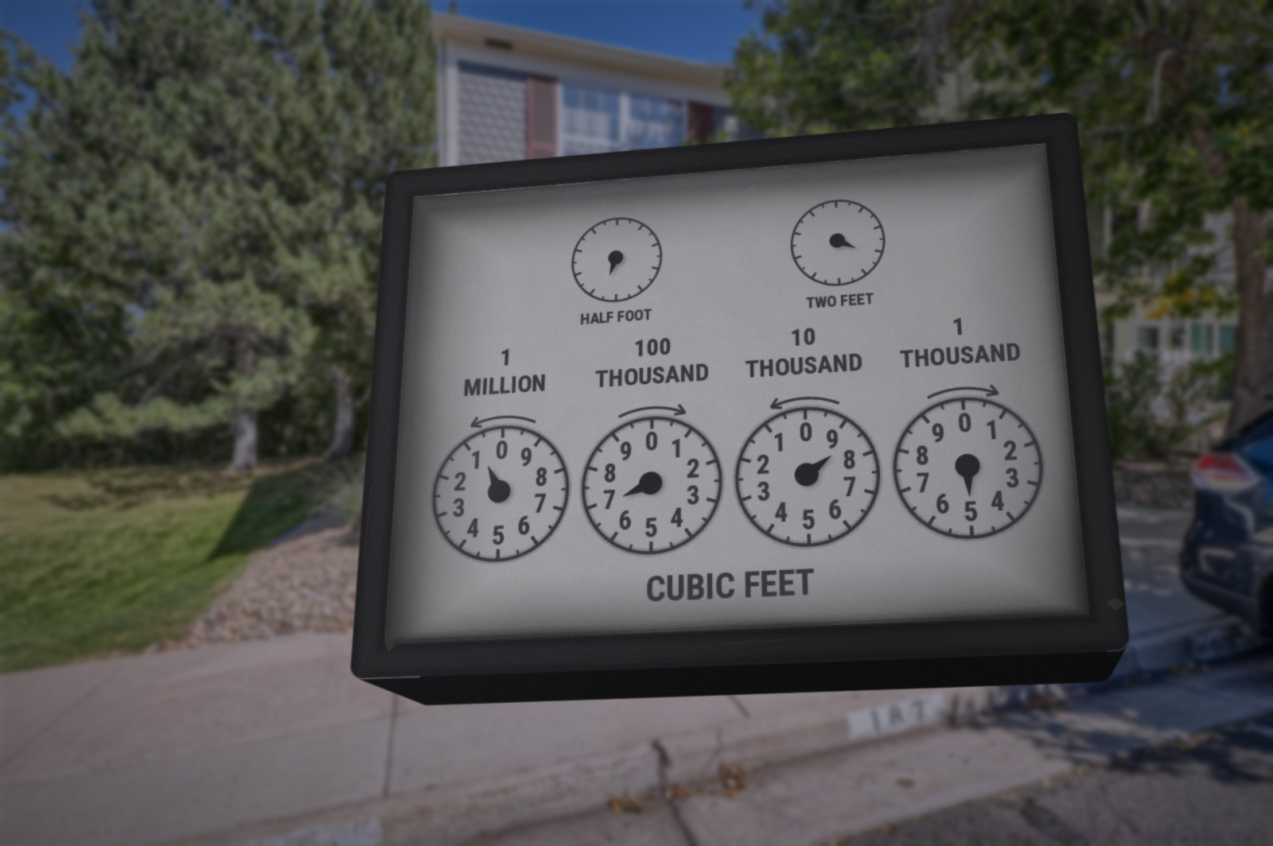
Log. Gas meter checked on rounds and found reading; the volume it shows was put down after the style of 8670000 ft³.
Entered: 68500 ft³
